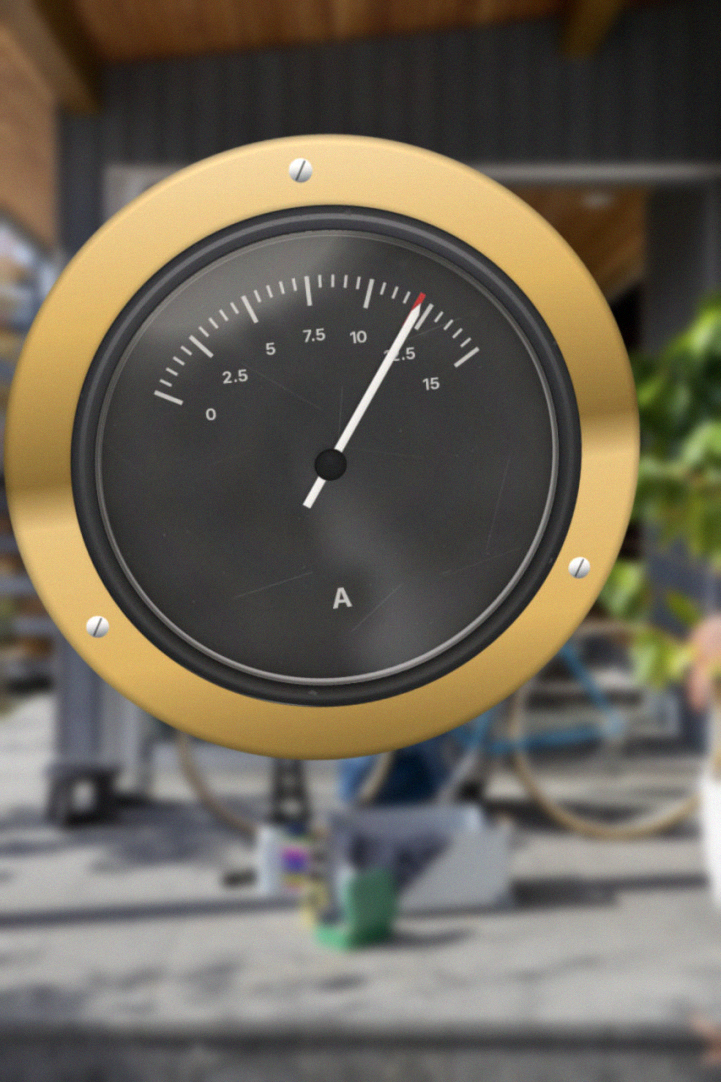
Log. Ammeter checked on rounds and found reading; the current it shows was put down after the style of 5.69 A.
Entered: 12 A
